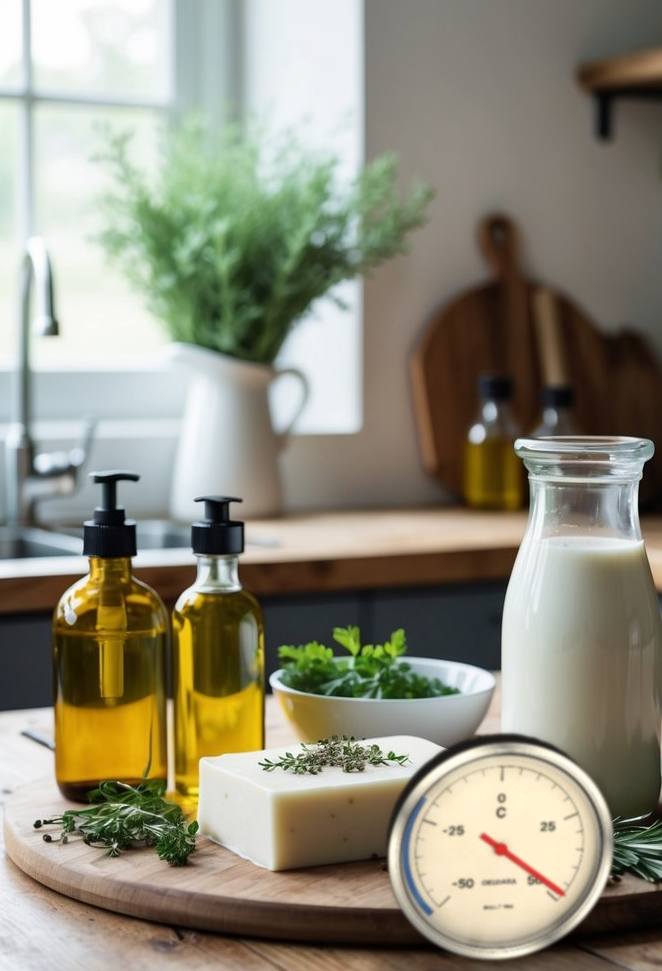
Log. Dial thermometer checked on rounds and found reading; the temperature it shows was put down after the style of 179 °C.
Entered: 47.5 °C
